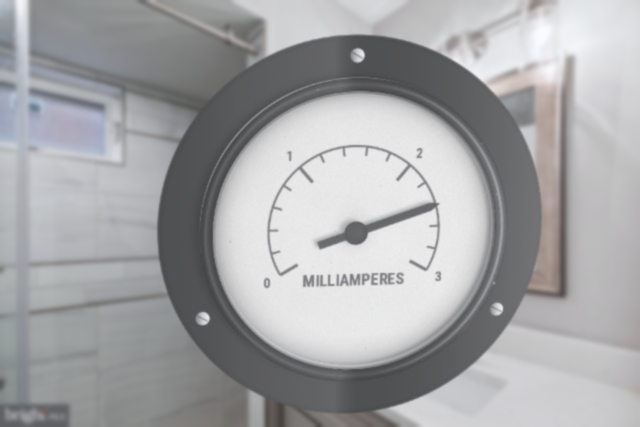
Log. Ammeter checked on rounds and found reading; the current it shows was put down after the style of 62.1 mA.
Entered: 2.4 mA
